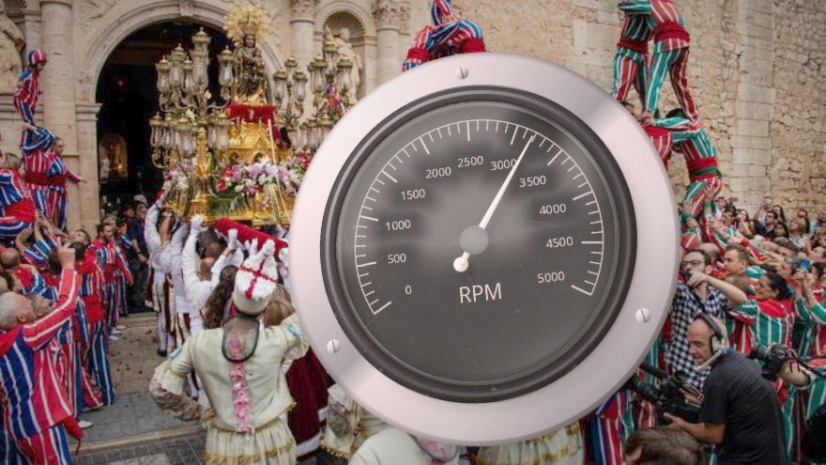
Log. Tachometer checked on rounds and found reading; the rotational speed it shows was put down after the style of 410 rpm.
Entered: 3200 rpm
